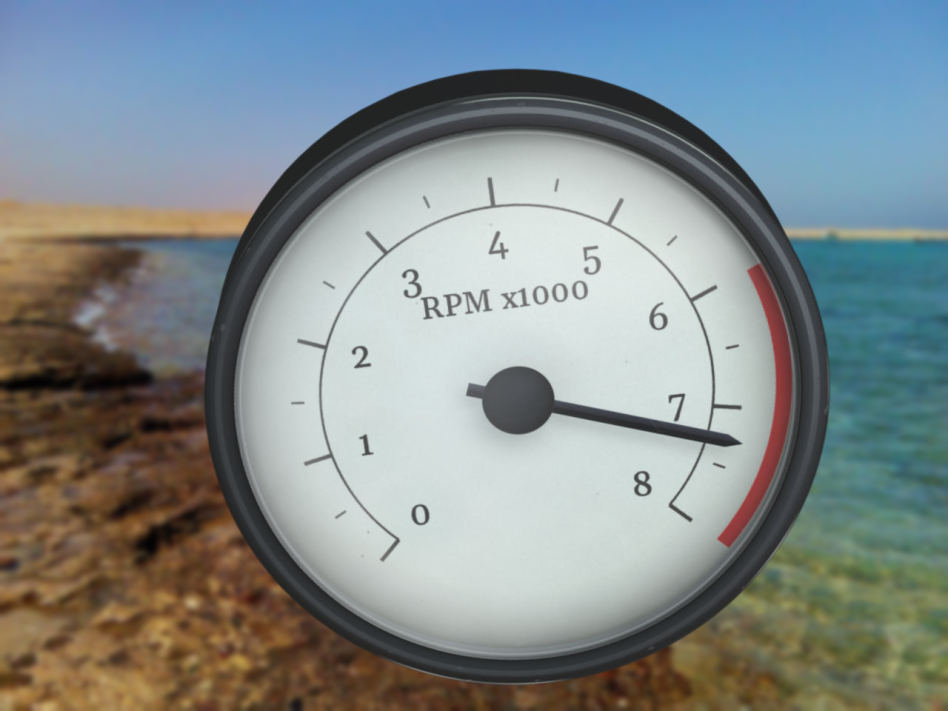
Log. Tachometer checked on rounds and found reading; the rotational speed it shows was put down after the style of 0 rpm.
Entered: 7250 rpm
